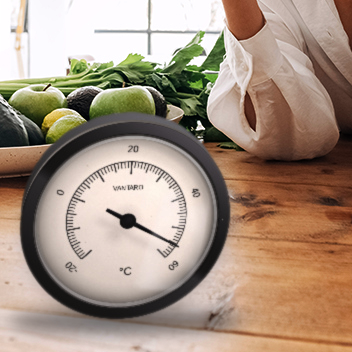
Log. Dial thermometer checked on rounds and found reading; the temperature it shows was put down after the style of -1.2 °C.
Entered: 55 °C
